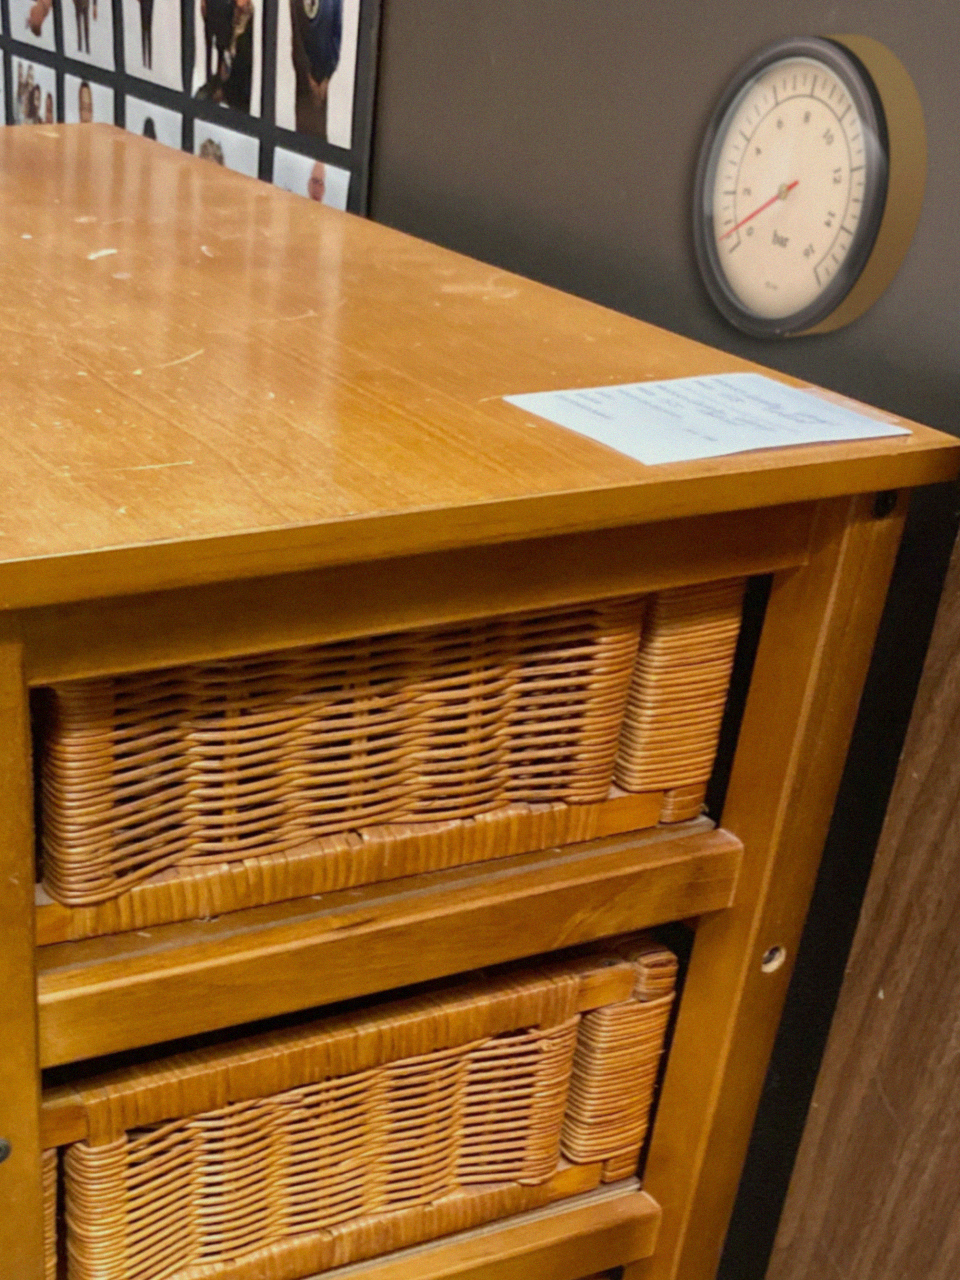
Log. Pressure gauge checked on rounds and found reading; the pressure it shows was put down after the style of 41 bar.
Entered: 0.5 bar
